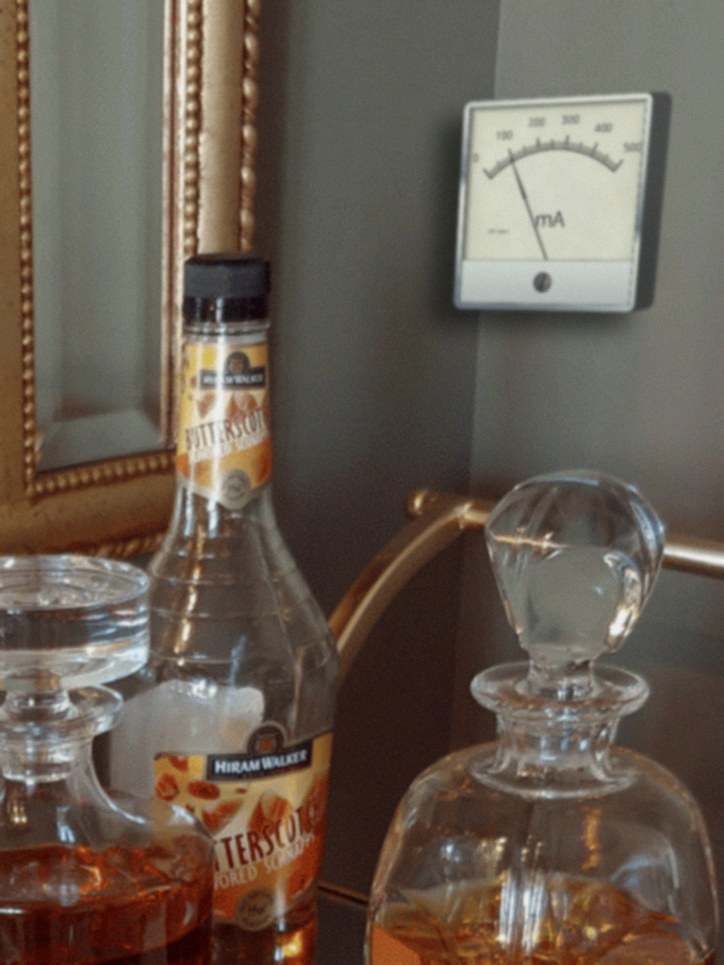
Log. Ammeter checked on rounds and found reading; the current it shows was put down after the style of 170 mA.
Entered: 100 mA
